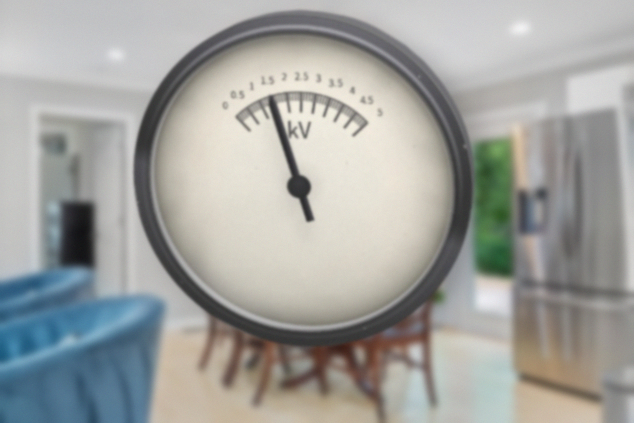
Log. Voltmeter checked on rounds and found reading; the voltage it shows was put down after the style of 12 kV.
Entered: 1.5 kV
